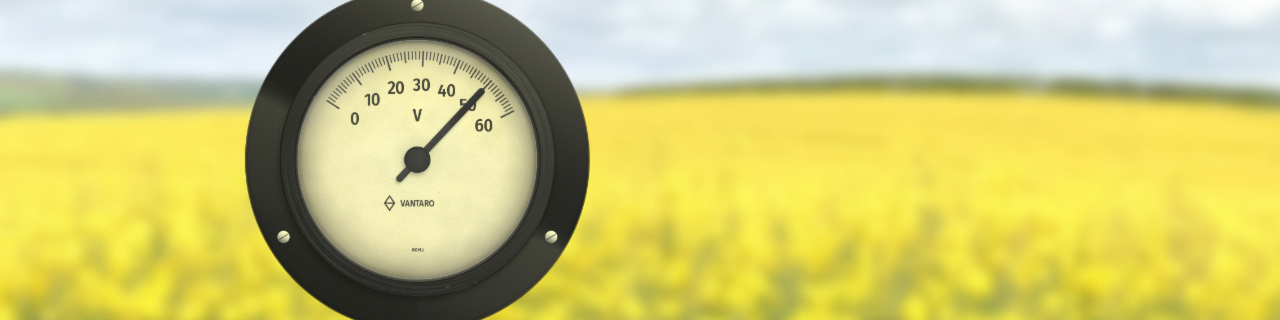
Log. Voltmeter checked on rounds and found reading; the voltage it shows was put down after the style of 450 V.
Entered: 50 V
